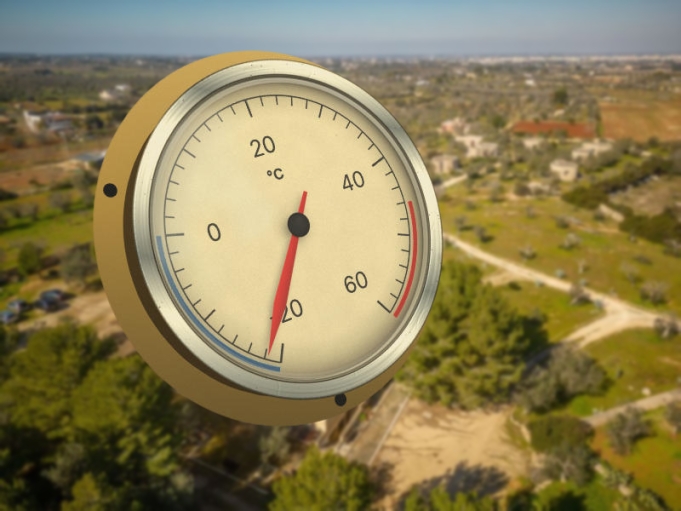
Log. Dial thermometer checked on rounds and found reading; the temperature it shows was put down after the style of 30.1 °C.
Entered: -18 °C
